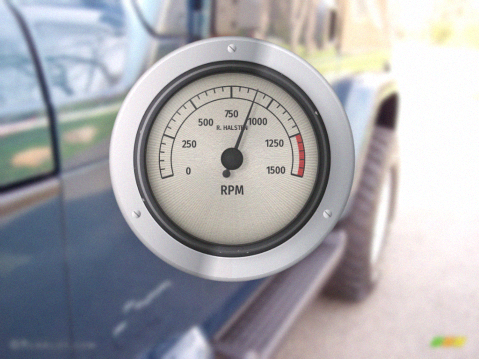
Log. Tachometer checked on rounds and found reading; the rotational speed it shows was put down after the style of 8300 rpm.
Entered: 900 rpm
